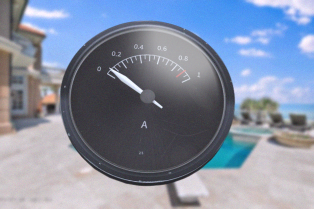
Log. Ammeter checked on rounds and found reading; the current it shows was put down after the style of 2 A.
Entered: 0.05 A
